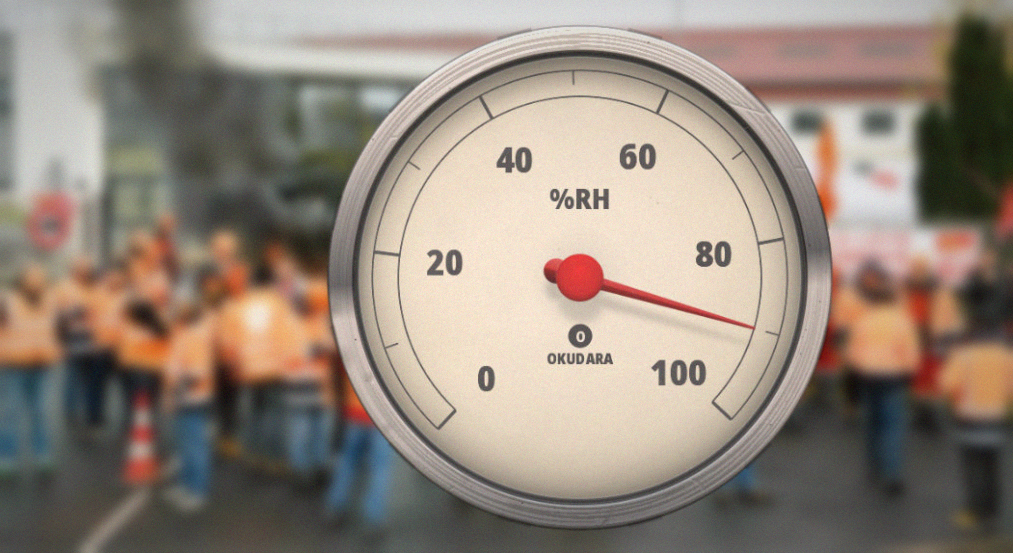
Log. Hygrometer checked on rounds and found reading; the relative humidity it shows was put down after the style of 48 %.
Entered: 90 %
